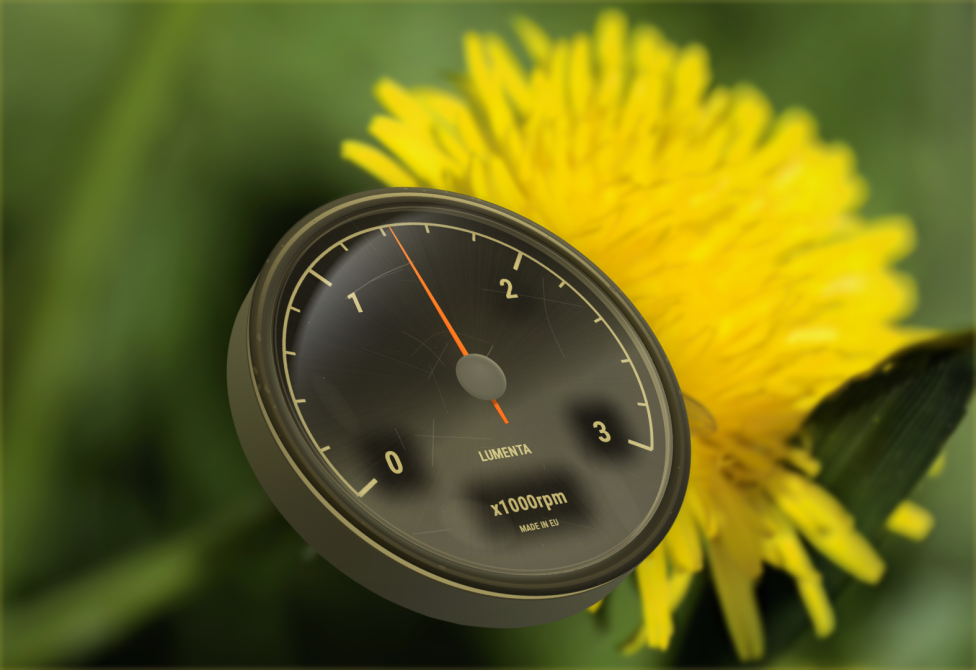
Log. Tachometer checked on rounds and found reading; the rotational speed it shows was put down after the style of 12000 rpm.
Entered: 1400 rpm
